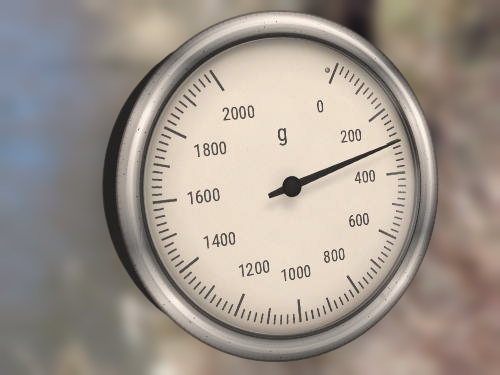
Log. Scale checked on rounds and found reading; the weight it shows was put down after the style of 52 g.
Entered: 300 g
